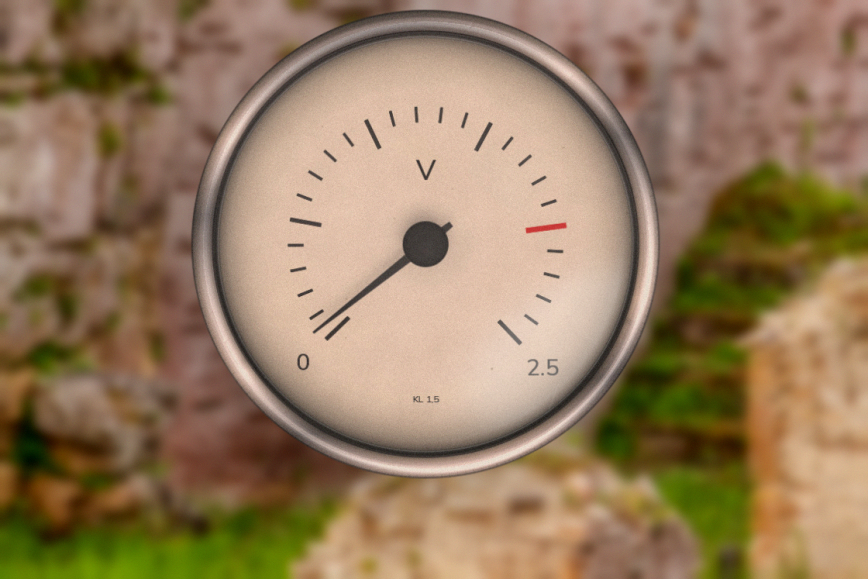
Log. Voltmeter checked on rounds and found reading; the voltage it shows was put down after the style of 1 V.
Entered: 0.05 V
